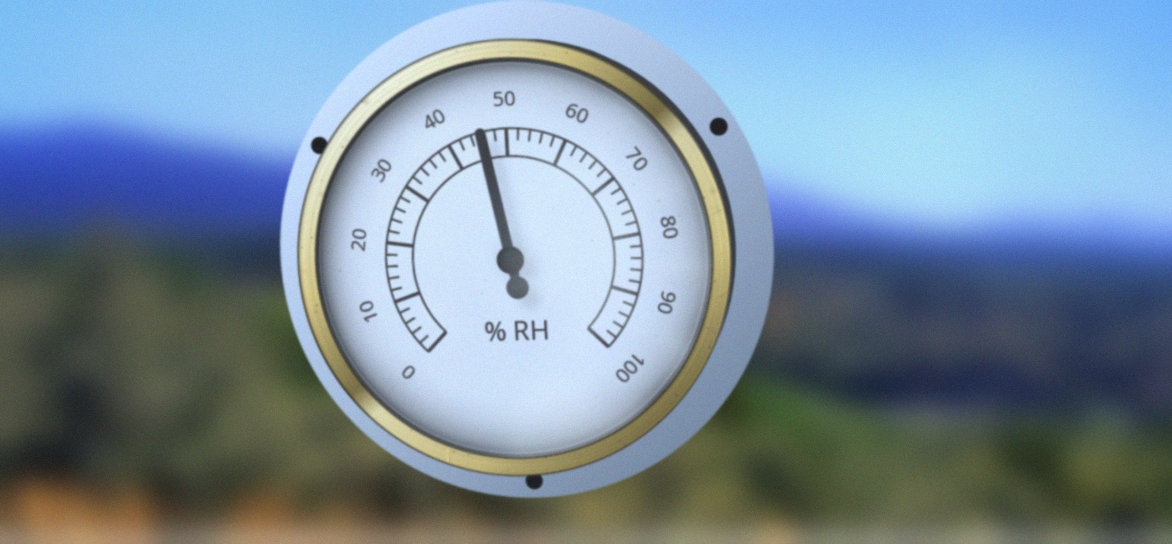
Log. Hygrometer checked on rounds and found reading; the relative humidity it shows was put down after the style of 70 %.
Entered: 46 %
